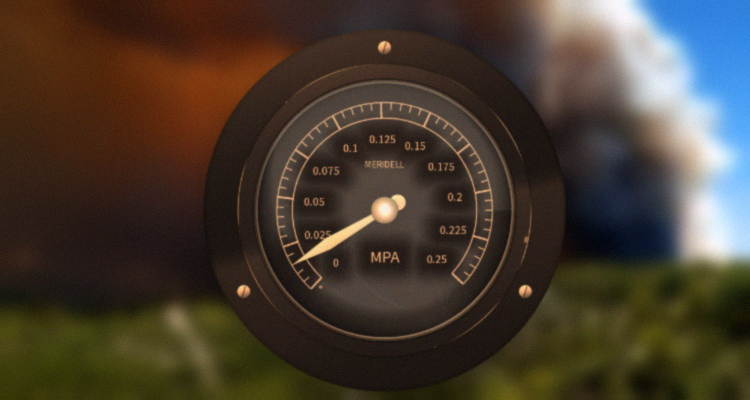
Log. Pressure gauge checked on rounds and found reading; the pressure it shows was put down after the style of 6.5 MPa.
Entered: 0.015 MPa
